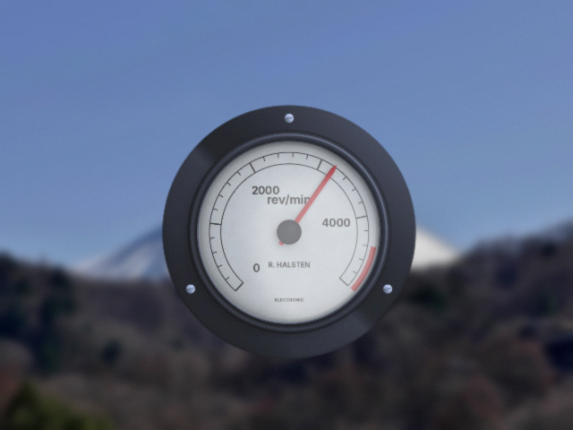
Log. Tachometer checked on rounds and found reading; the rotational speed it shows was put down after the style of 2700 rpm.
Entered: 3200 rpm
